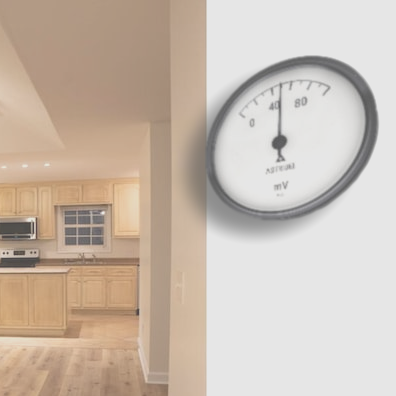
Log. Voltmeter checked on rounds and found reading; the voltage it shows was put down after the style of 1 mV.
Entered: 50 mV
